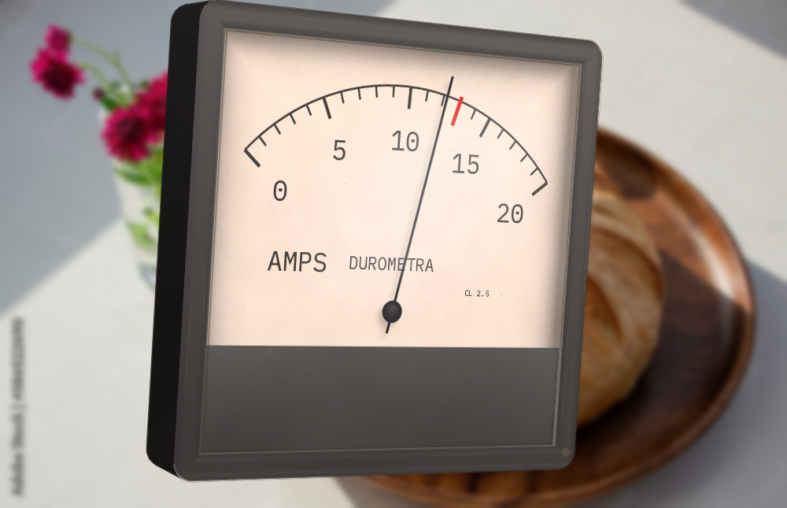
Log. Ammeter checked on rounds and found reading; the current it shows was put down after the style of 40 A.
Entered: 12 A
